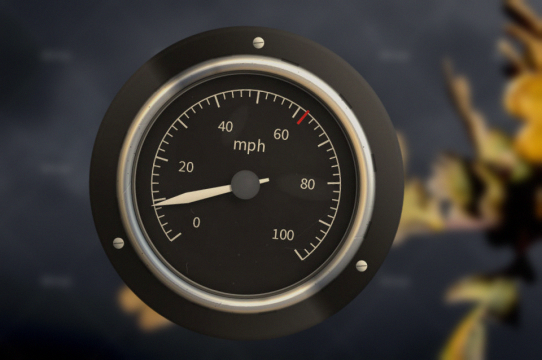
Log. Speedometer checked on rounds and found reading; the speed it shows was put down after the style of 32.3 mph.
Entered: 9 mph
